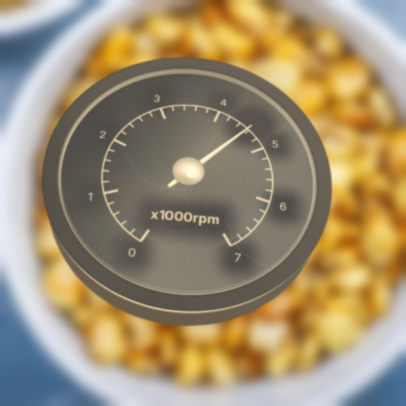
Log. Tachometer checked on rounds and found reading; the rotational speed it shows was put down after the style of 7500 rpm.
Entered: 4600 rpm
